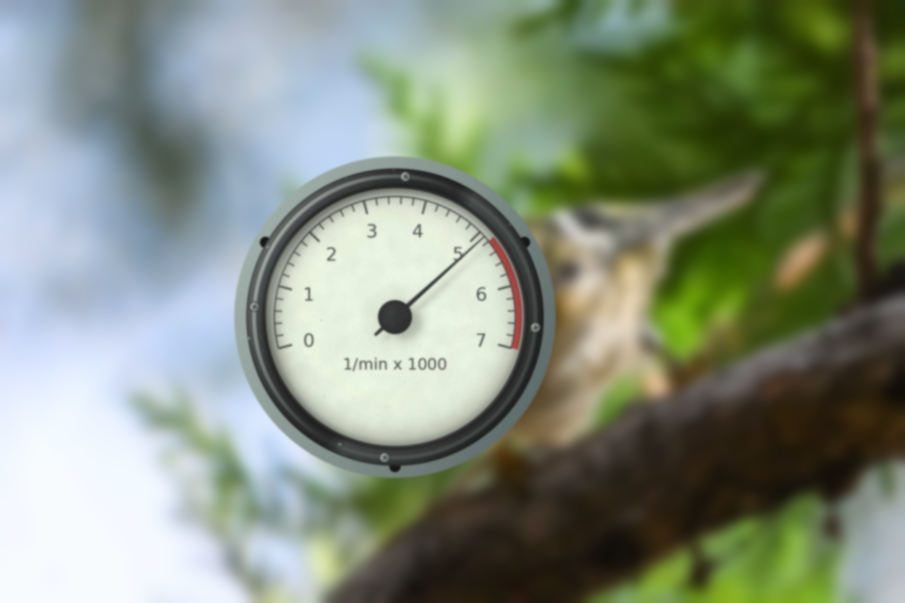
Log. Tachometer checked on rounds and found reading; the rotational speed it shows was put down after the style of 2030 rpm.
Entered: 5100 rpm
